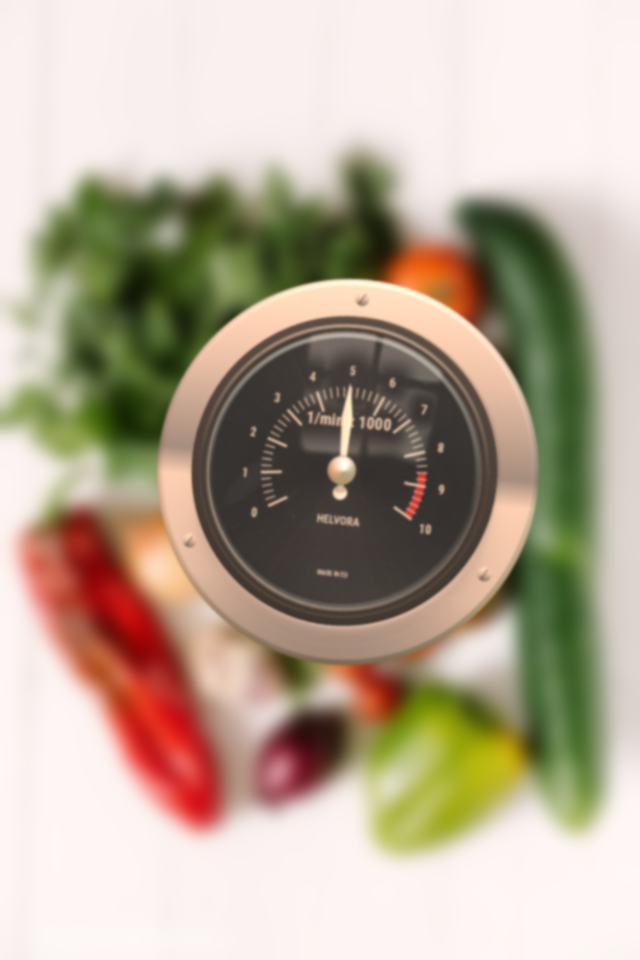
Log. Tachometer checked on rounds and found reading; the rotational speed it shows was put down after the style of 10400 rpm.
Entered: 5000 rpm
